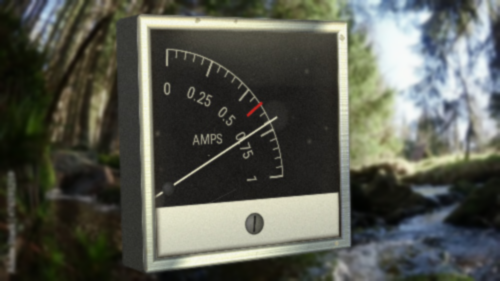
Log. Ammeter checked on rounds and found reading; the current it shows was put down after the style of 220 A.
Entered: 0.7 A
